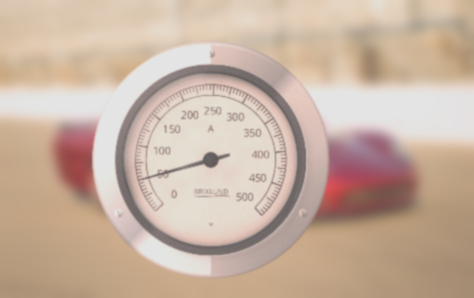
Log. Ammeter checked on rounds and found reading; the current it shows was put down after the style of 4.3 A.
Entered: 50 A
